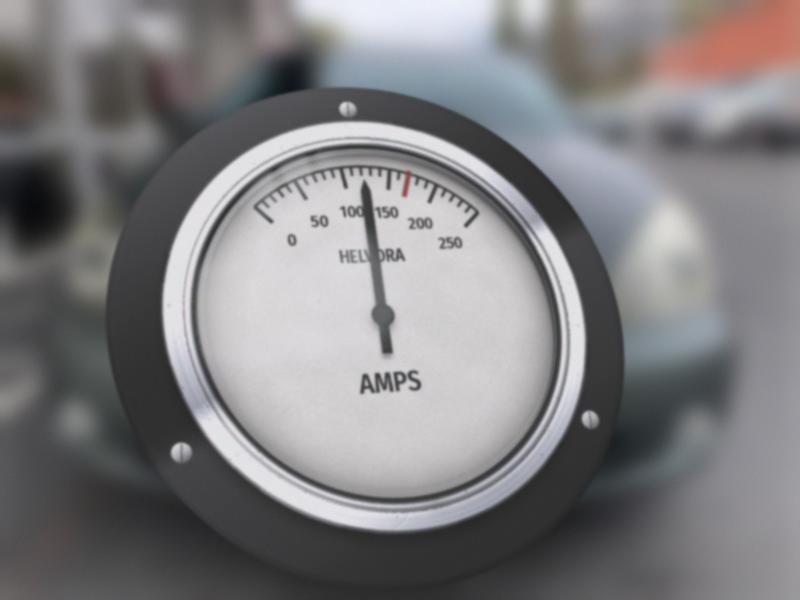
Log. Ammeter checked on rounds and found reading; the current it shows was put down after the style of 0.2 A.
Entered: 120 A
